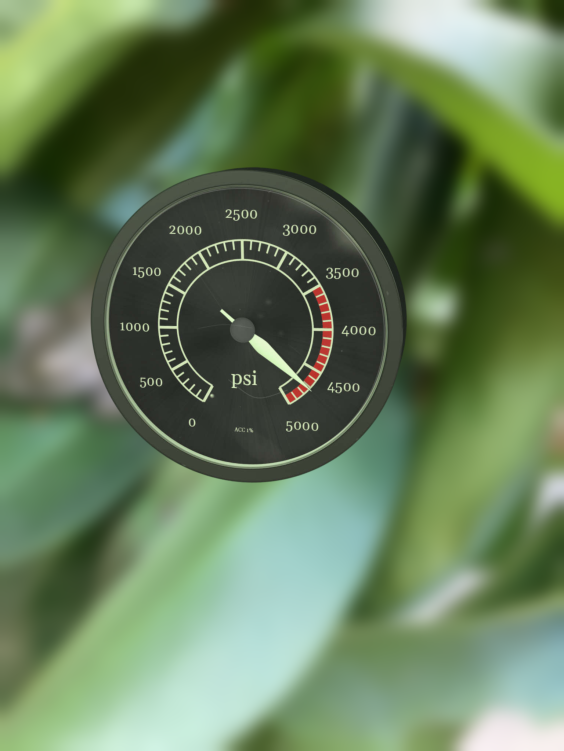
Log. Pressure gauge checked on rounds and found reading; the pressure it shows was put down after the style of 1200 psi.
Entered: 4700 psi
